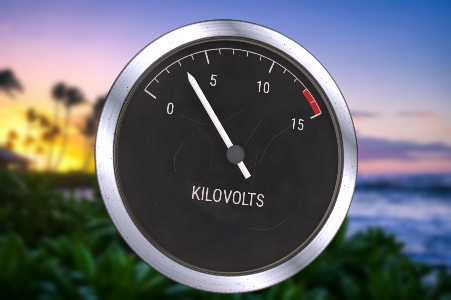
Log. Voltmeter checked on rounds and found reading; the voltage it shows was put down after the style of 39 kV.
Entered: 3 kV
